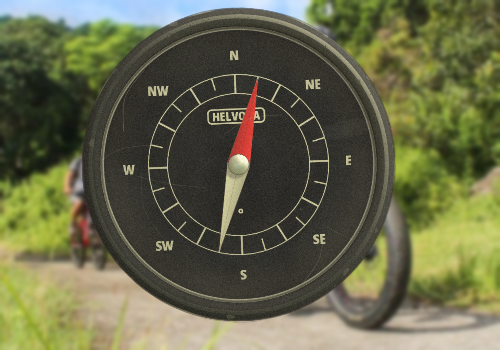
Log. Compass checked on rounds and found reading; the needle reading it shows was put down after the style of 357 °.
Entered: 15 °
